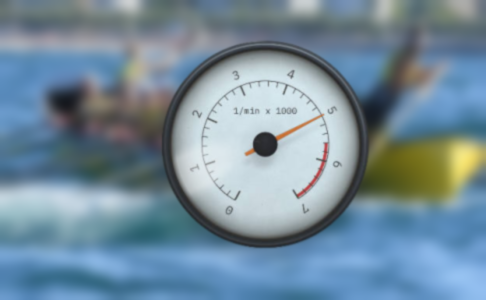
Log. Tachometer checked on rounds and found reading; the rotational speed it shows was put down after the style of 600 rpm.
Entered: 5000 rpm
